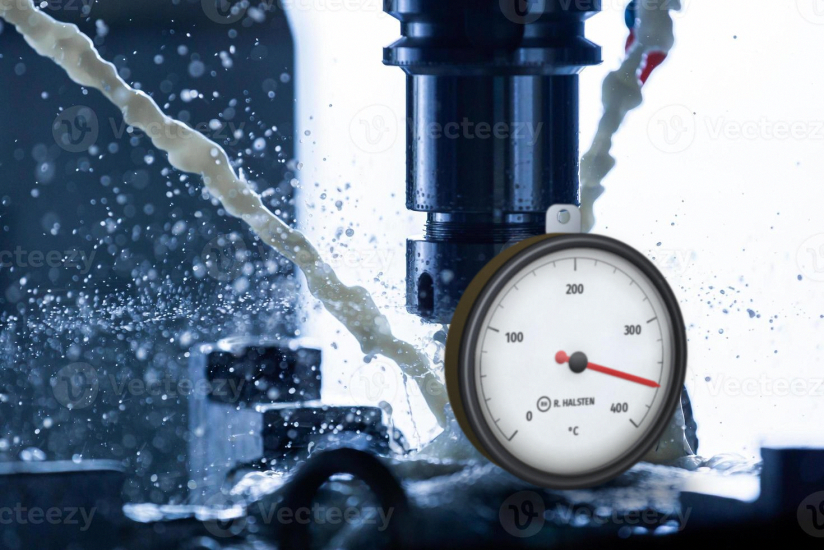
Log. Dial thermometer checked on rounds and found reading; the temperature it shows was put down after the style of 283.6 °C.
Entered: 360 °C
